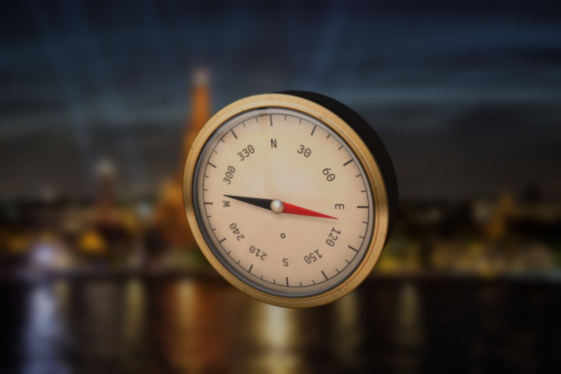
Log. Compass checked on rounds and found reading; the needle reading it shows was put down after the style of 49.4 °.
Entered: 100 °
